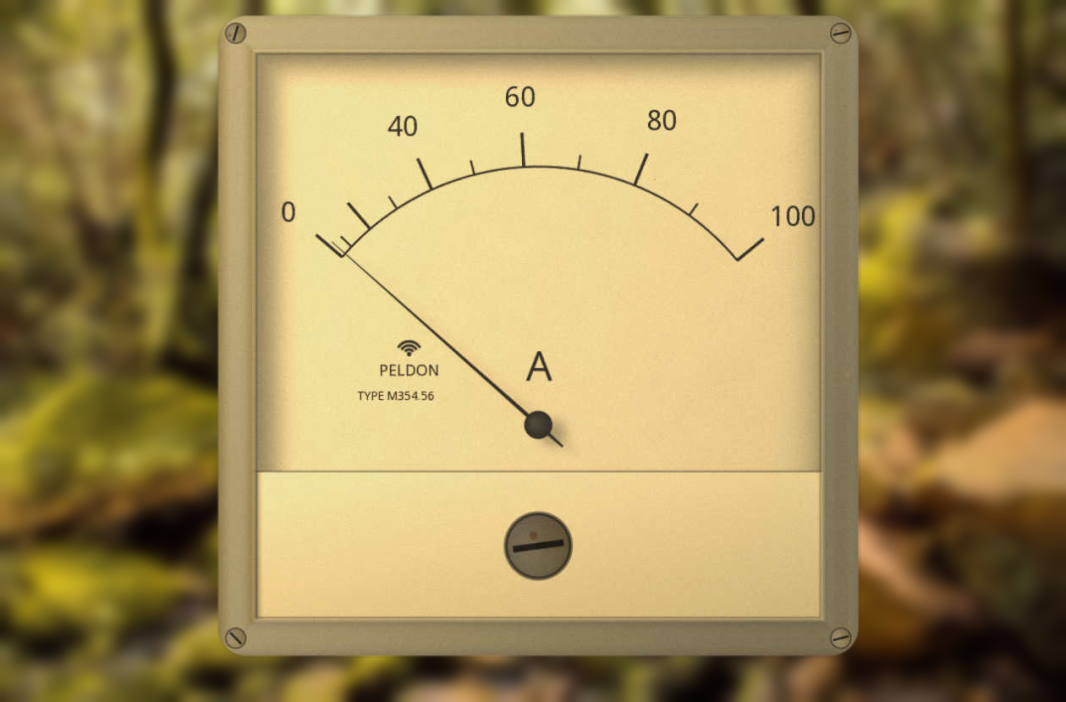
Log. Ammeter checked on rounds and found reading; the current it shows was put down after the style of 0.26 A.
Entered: 5 A
